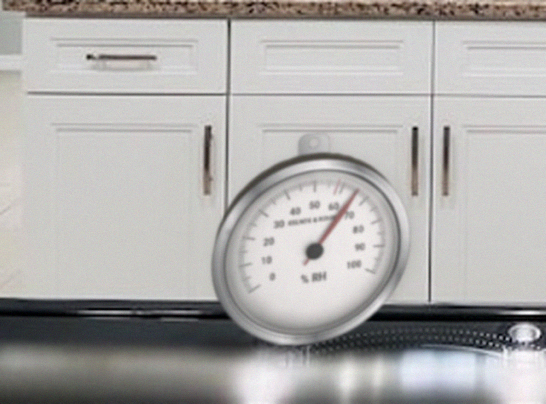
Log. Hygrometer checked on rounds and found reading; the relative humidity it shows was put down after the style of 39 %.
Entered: 65 %
